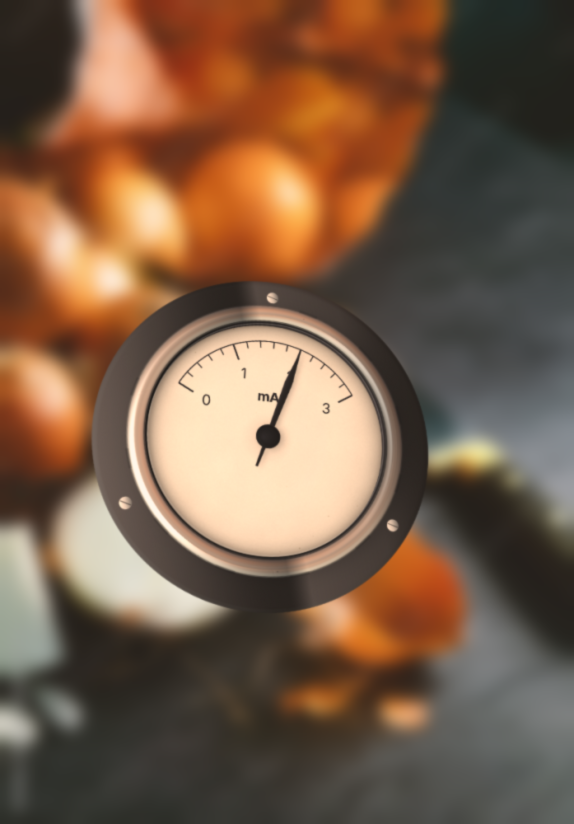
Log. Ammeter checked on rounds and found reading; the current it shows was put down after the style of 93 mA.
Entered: 2 mA
